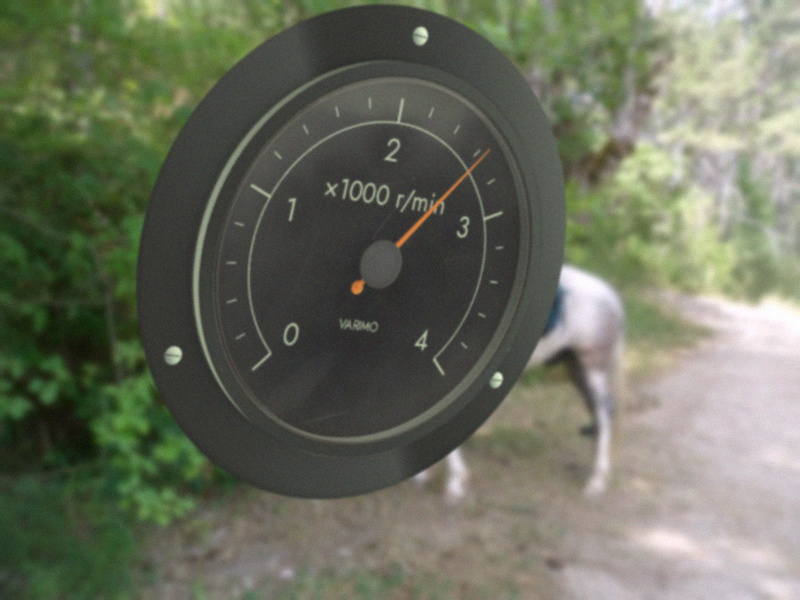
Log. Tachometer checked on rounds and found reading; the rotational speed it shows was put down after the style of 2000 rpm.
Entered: 2600 rpm
